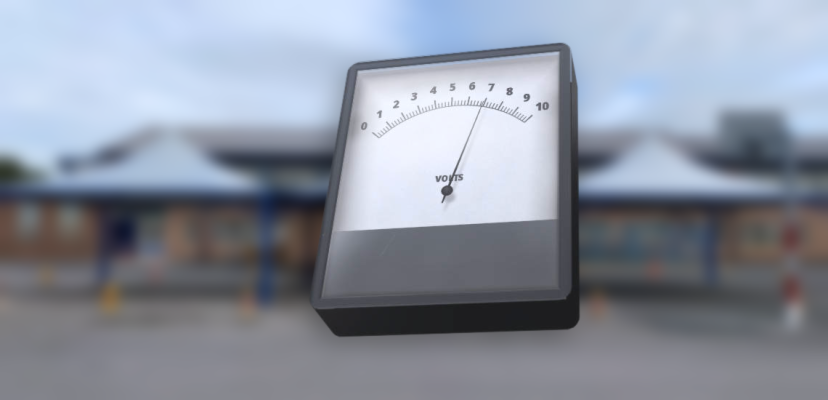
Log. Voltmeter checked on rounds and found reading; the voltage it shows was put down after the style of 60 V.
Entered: 7 V
